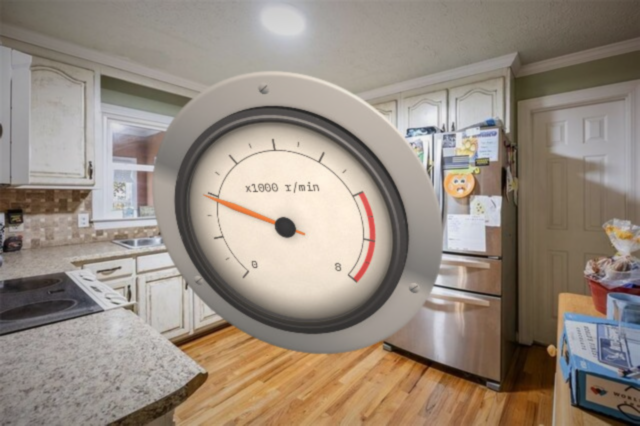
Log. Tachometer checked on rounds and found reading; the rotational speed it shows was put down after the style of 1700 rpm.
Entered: 2000 rpm
